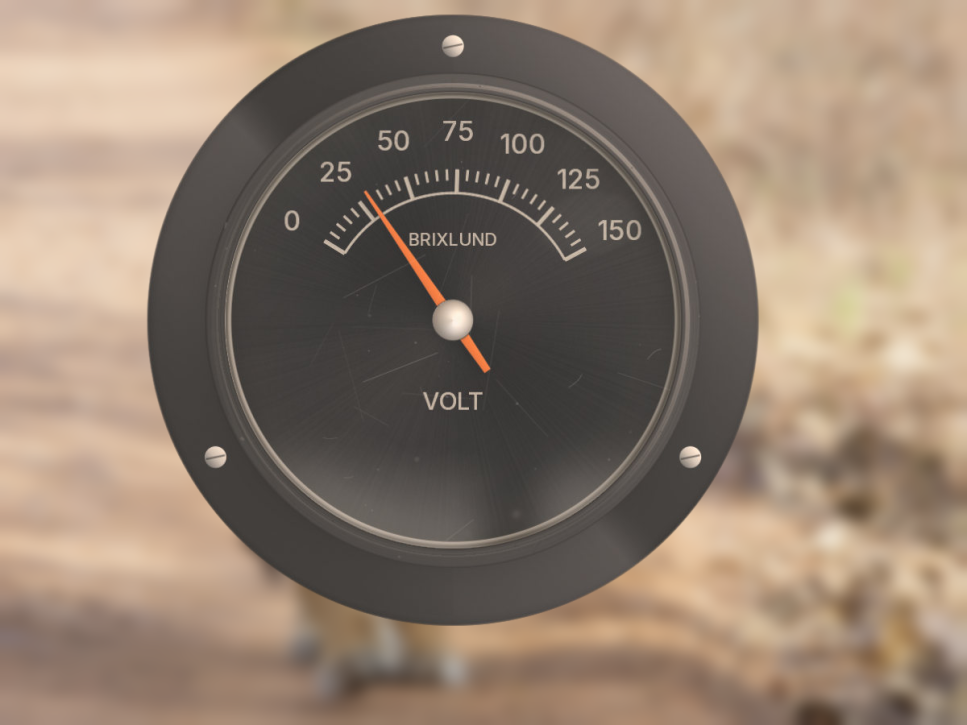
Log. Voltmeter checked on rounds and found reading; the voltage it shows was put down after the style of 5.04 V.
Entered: 30 V
